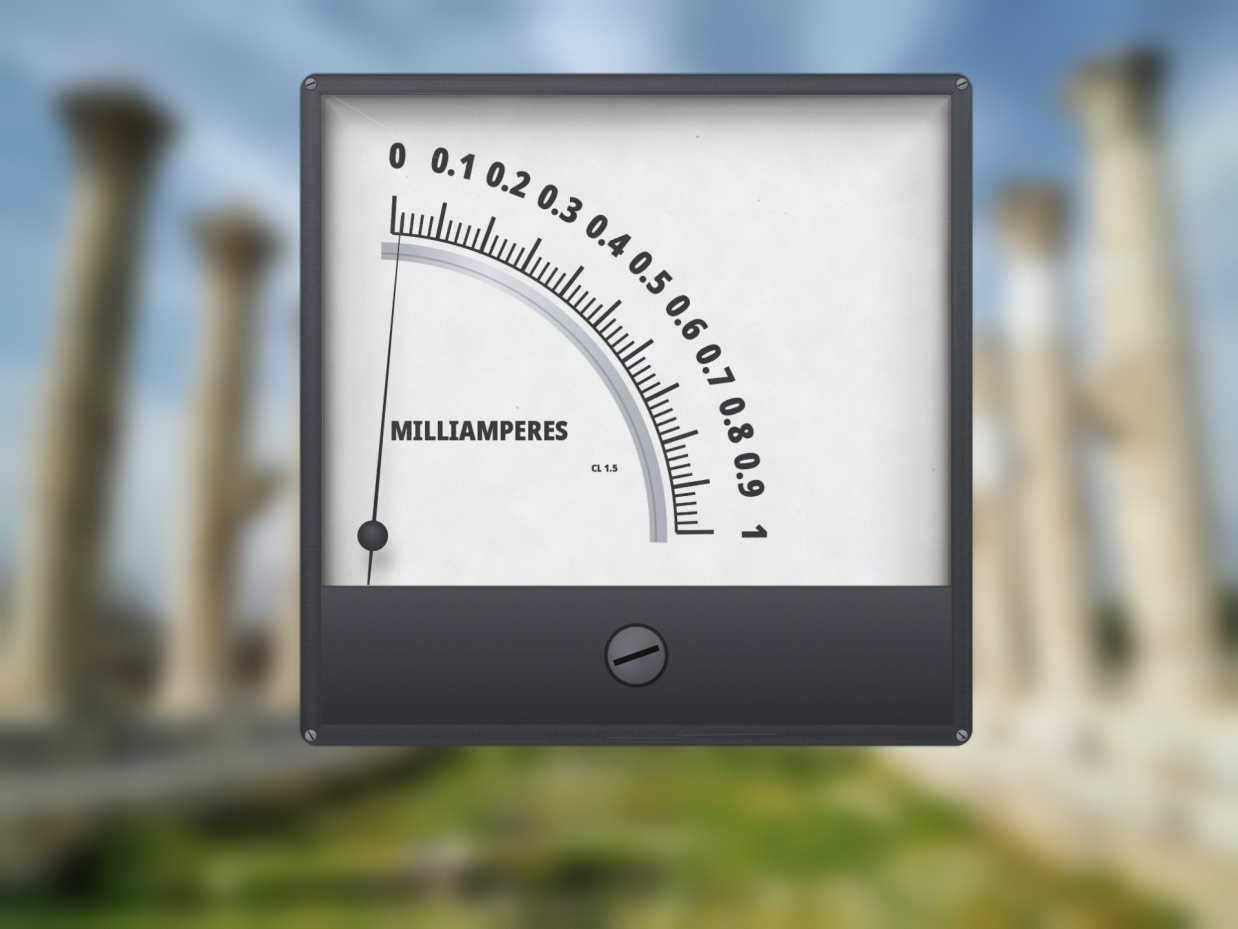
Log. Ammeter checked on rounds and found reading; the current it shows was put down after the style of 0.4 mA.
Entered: 0.02 mA
